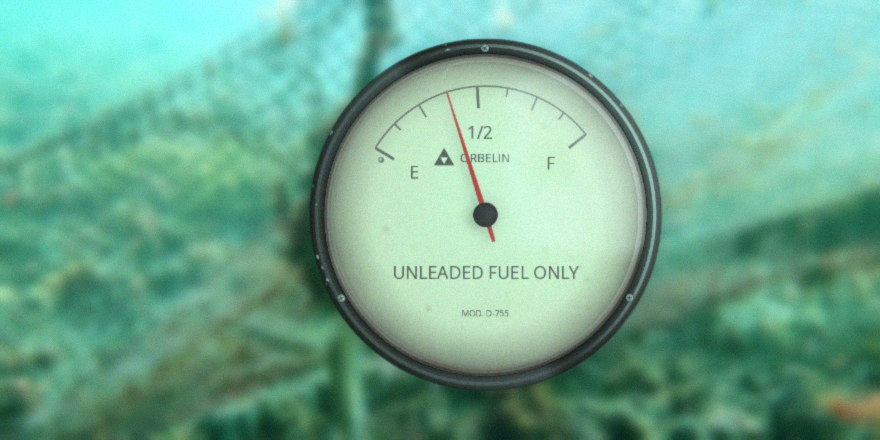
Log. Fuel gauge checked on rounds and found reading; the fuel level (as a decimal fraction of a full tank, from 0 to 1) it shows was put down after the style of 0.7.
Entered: 0.375
